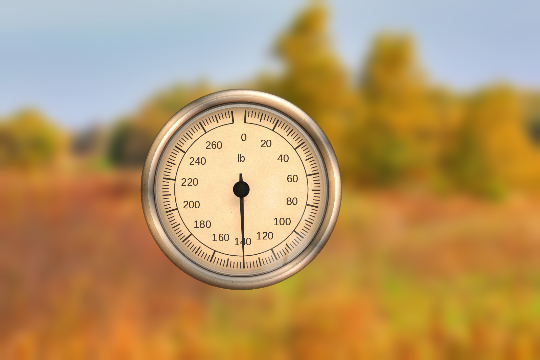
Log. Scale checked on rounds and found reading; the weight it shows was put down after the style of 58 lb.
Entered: 140 lb
